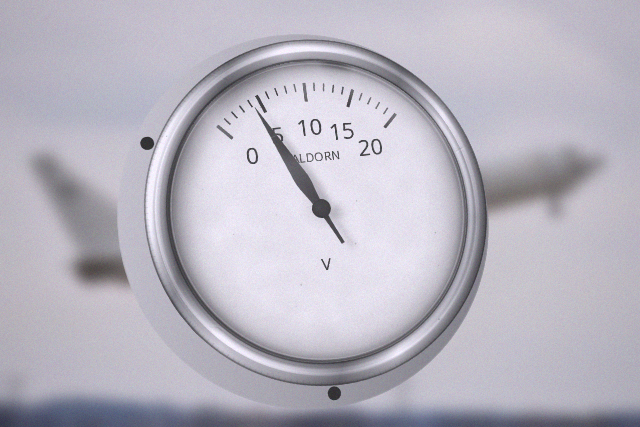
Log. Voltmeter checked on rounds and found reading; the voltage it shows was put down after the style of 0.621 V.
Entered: 4 V
